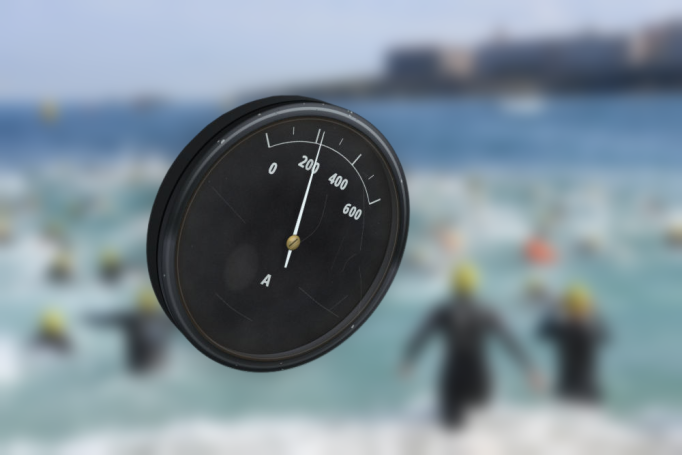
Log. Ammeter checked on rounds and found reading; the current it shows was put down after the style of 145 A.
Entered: 200 A
